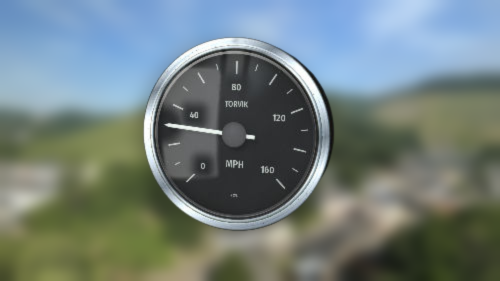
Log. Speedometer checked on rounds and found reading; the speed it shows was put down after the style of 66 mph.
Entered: 30 mph
